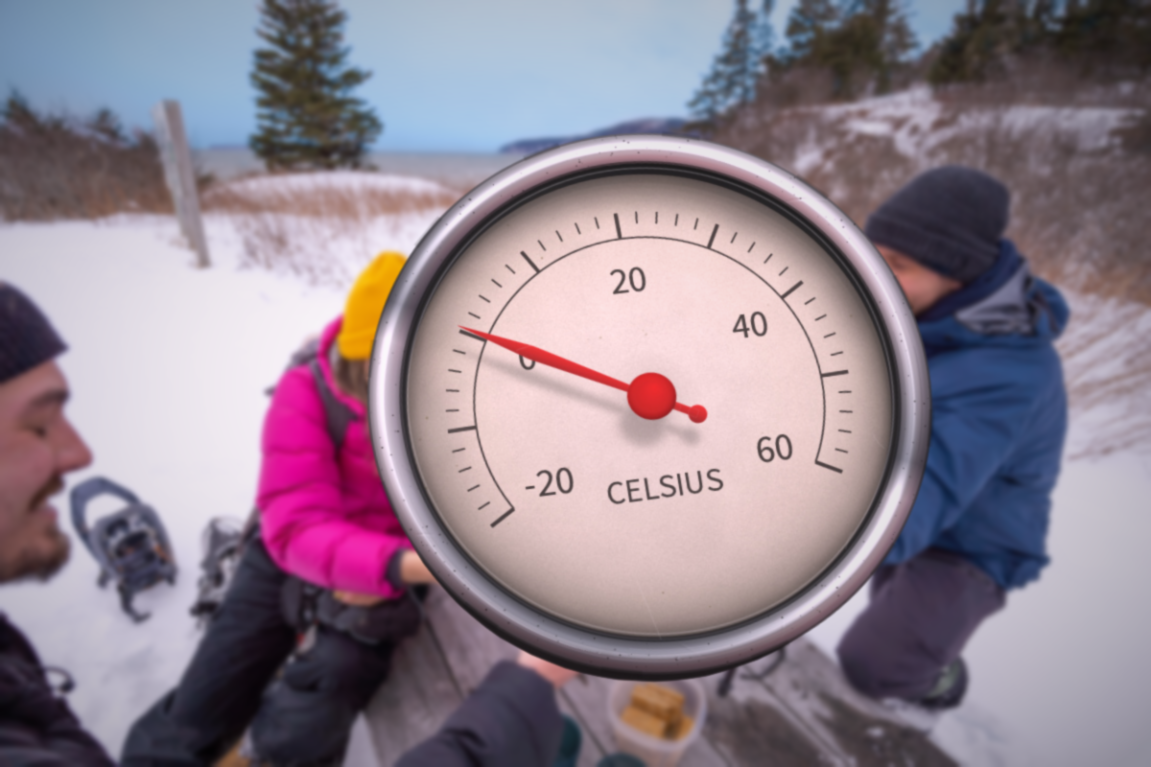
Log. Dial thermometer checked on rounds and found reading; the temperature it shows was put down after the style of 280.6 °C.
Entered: 0 °C
